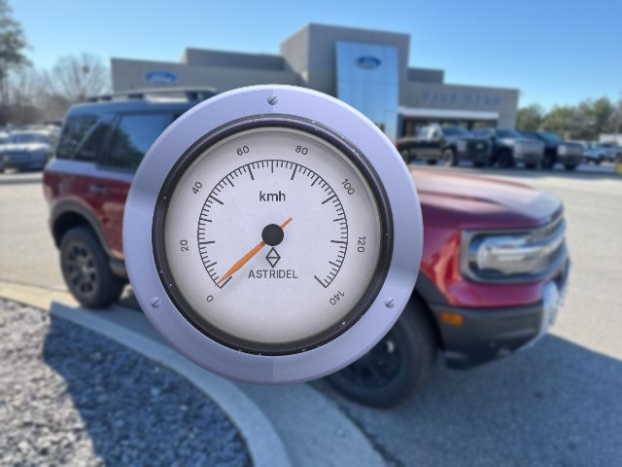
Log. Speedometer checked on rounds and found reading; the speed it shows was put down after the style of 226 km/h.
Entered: 2 km/h
